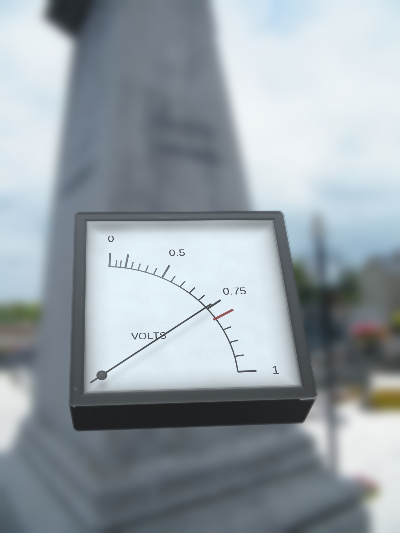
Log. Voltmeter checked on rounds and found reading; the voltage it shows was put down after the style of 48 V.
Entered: 0.75 V
